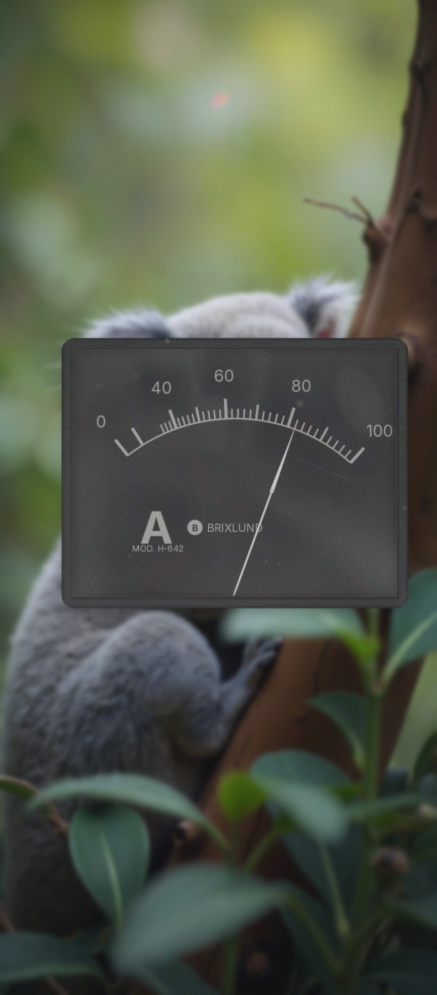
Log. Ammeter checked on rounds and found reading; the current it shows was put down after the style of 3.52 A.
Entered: 82 A
